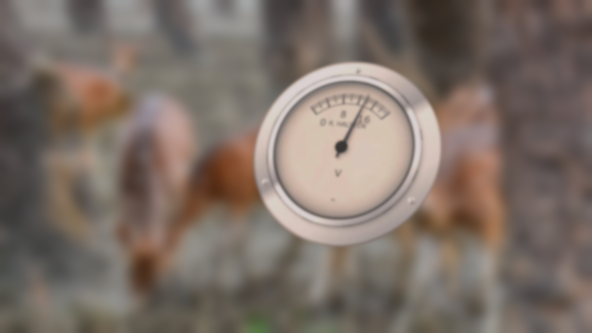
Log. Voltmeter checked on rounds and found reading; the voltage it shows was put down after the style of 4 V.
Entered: 14 V
